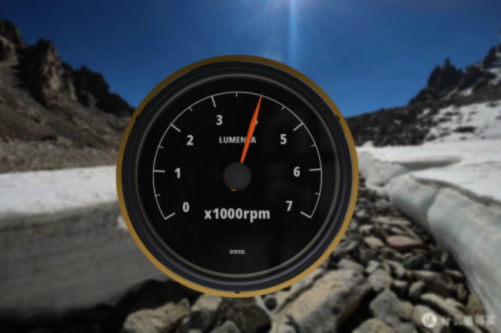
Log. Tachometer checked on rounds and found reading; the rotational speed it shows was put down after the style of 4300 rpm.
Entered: 4000 rpm
